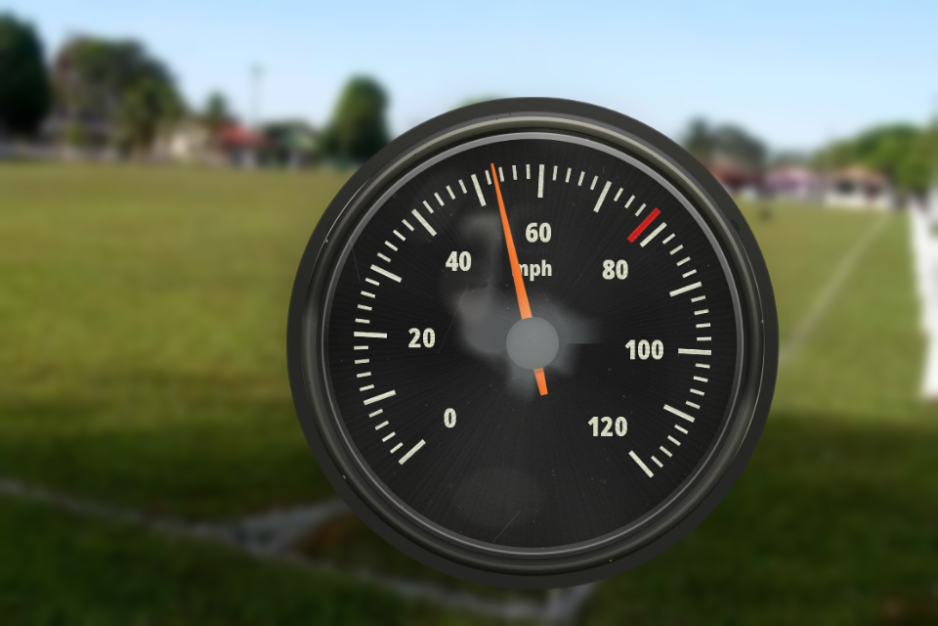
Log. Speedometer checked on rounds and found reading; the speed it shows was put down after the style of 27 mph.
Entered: 53 mph
